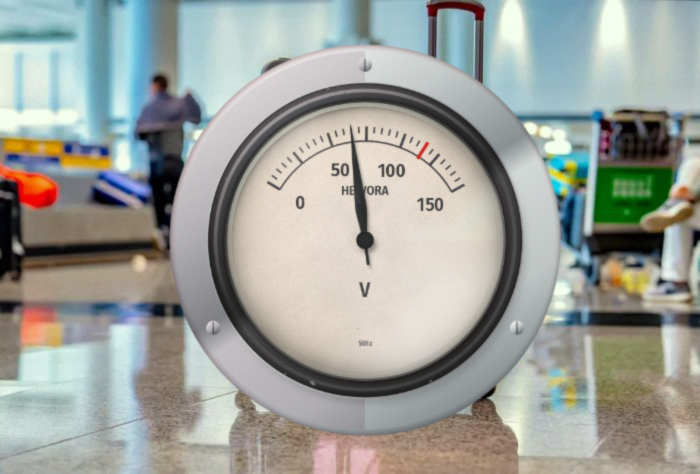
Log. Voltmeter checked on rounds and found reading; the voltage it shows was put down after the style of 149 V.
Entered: 65 V
